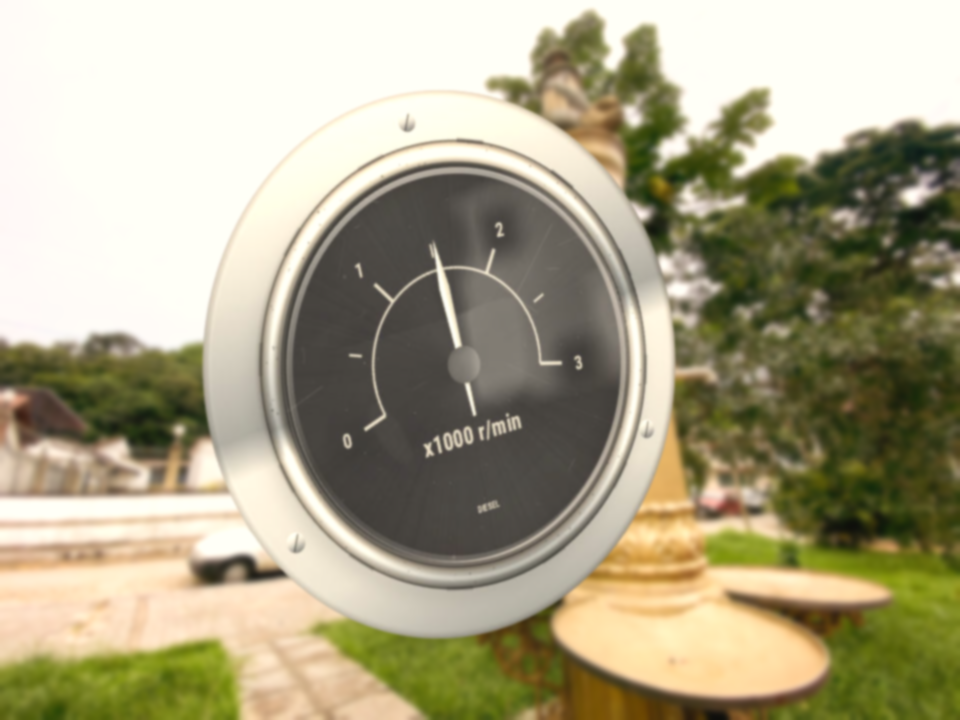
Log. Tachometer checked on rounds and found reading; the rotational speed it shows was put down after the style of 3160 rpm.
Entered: 1500 rpm
